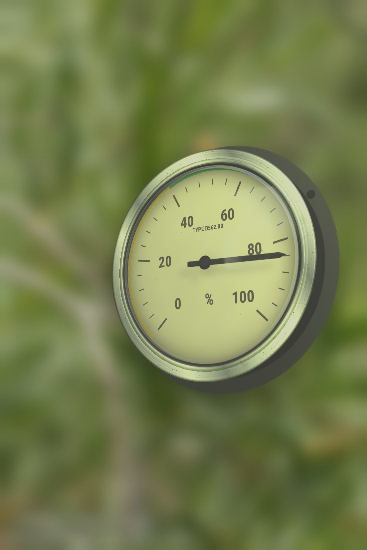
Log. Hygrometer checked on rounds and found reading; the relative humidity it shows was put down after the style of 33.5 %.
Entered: 84 %
